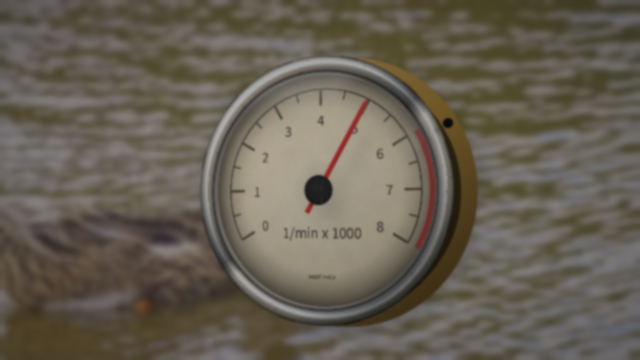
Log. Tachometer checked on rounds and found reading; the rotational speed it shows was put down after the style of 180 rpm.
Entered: 5000 rpm
